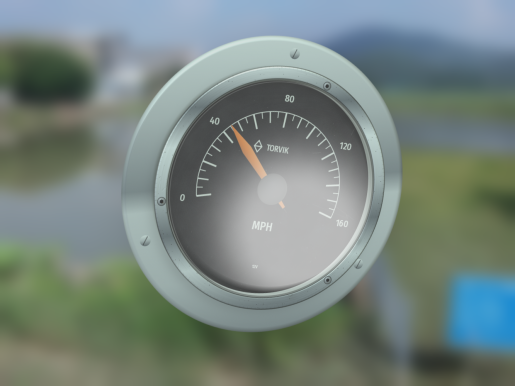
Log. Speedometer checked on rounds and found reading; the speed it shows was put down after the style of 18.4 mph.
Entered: 45 mph
